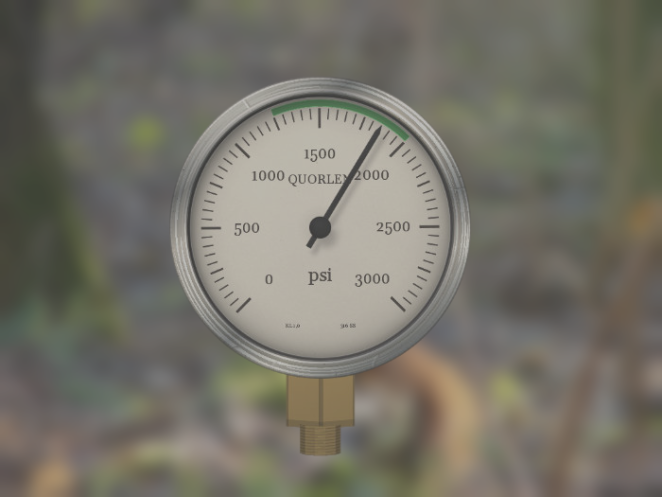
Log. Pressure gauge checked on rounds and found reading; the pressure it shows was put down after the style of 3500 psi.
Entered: 1850 psi
